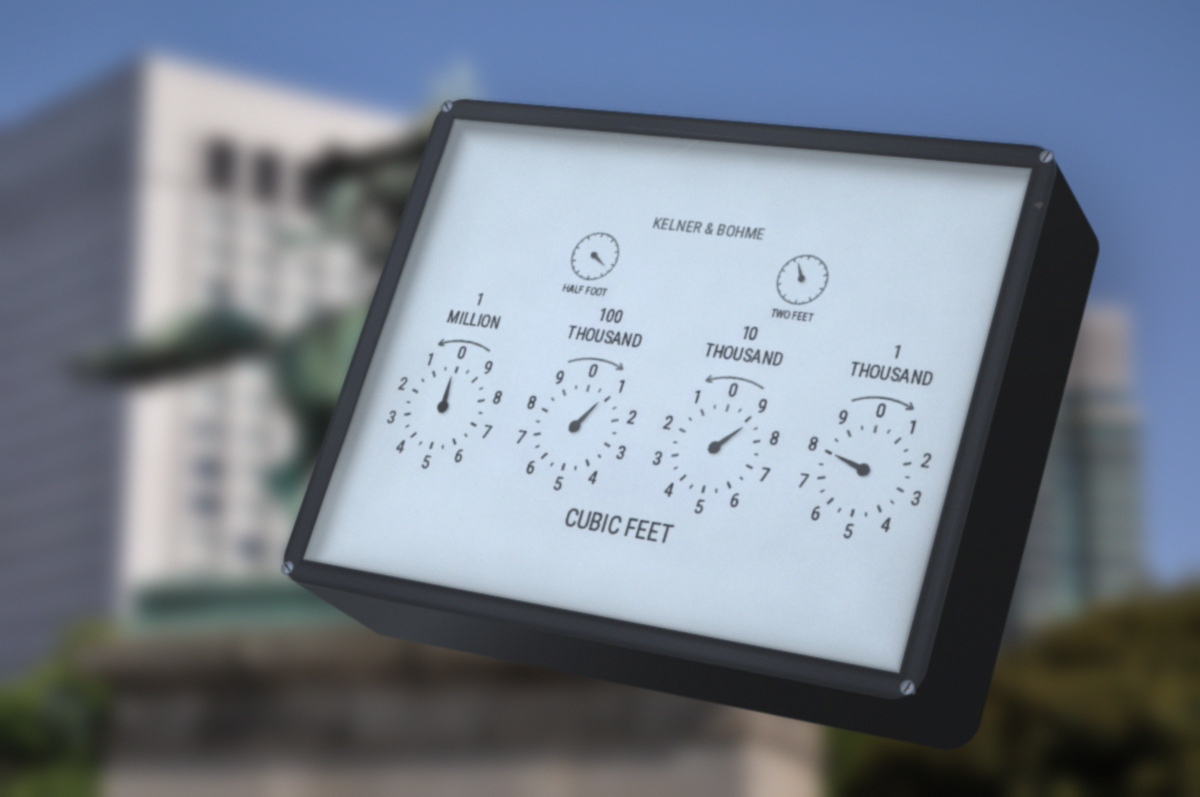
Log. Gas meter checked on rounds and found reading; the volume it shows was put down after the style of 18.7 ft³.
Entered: 8800 ft³
